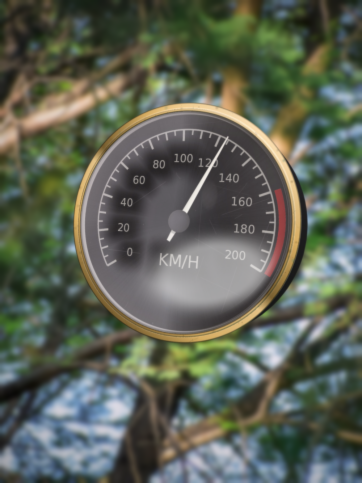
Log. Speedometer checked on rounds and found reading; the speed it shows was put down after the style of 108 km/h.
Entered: 125 km/h
